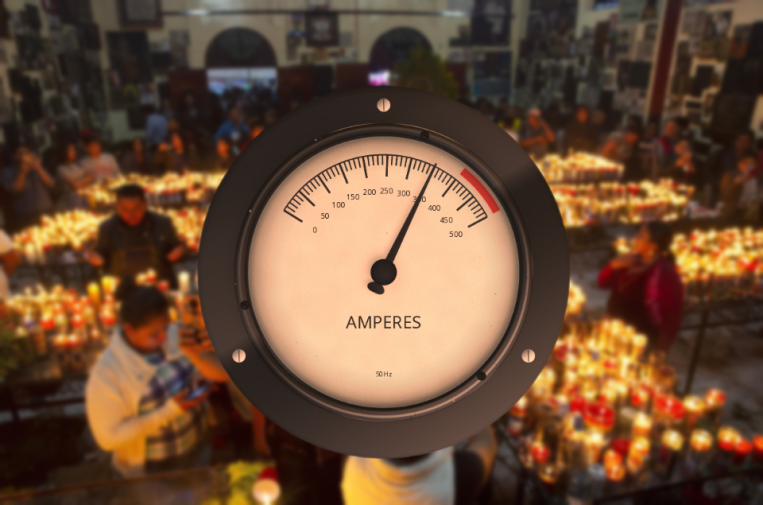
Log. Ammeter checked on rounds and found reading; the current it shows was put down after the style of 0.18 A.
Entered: 350 A
